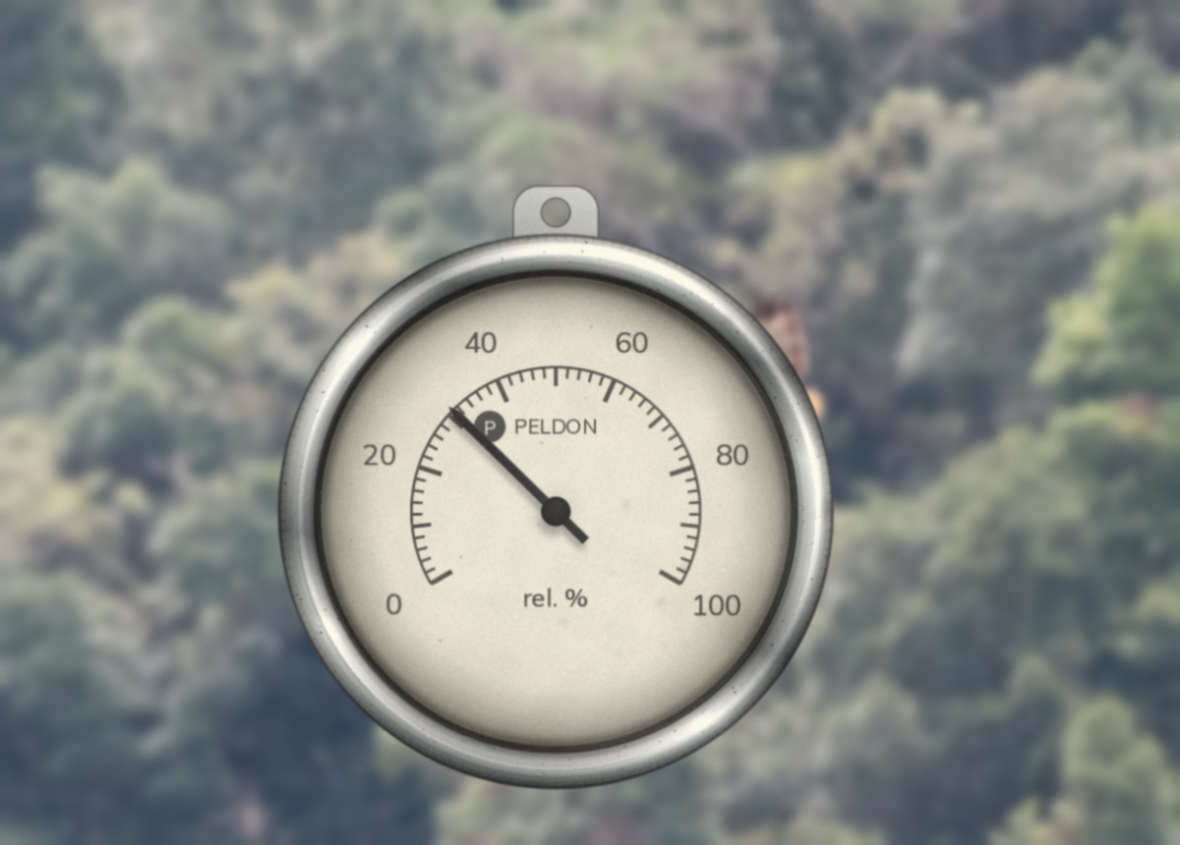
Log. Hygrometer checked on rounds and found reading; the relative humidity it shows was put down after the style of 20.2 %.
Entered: 31 %
